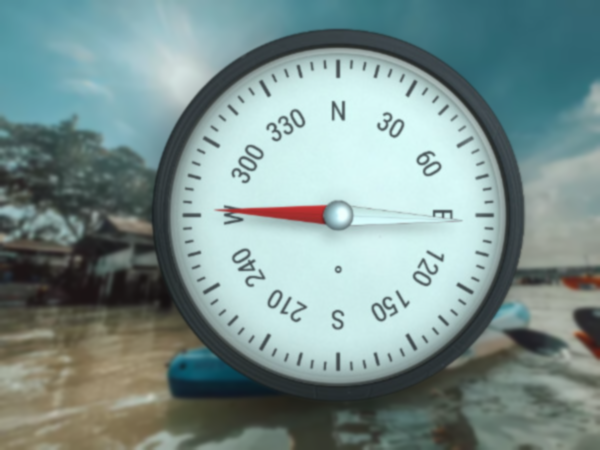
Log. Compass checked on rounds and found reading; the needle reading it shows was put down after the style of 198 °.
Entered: 272.5 °
